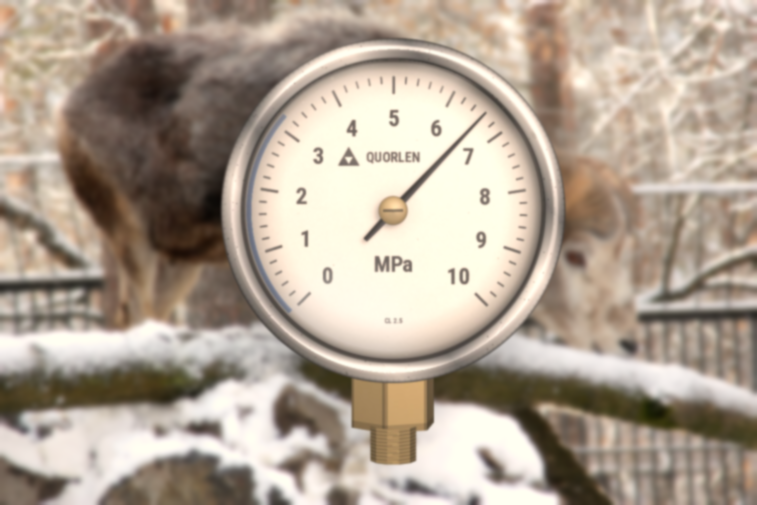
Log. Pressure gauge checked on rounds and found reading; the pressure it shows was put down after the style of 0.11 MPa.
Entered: 6.6 MPa
